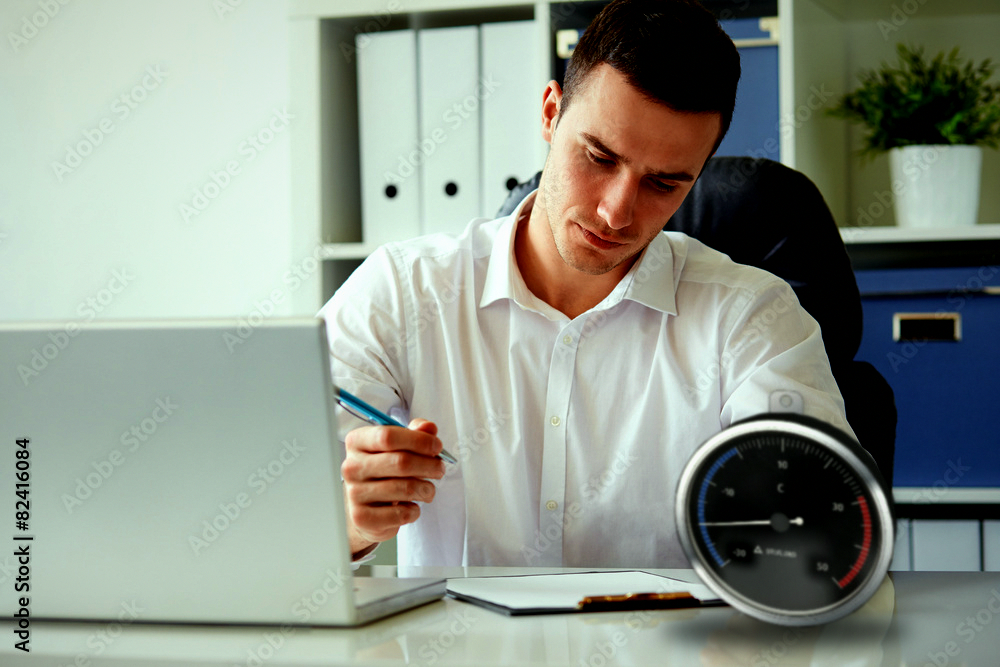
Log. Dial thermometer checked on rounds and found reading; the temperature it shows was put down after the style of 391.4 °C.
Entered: -20 °C
